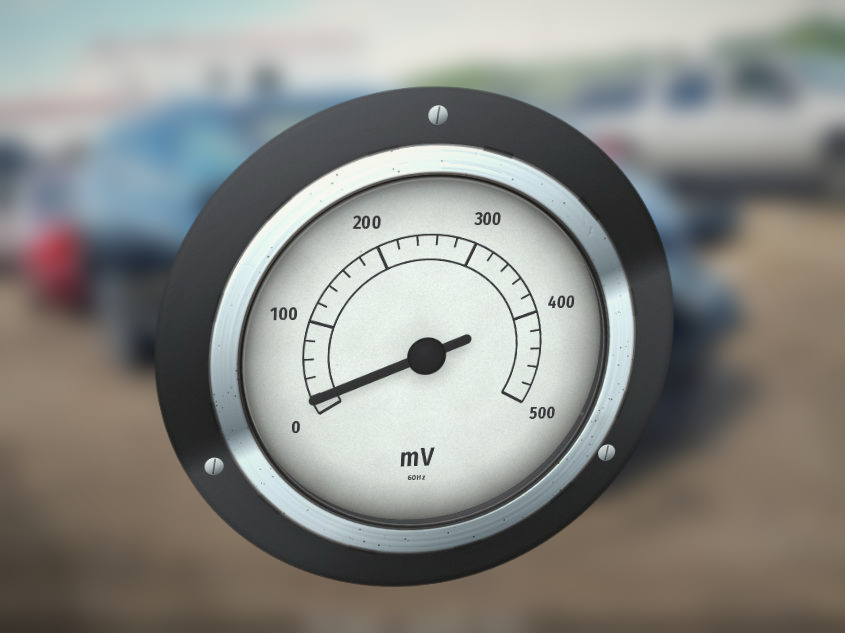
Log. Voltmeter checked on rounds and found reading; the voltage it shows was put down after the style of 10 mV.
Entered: 20 mV
